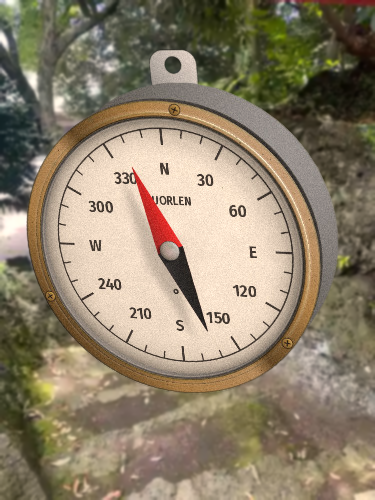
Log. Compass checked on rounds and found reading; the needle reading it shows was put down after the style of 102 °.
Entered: 340 °
